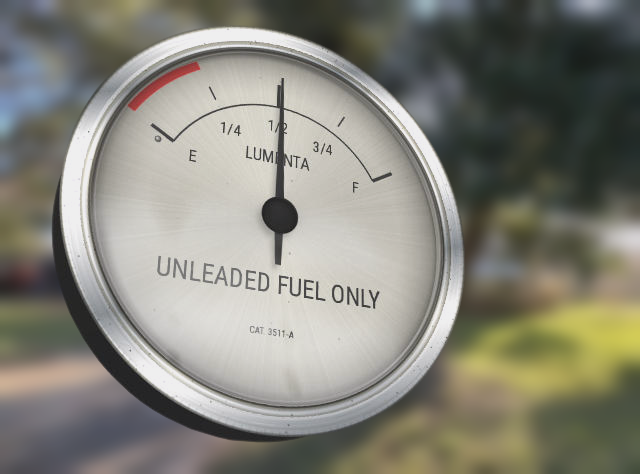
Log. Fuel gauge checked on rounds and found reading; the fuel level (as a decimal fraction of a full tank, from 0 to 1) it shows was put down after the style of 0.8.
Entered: 0.5
